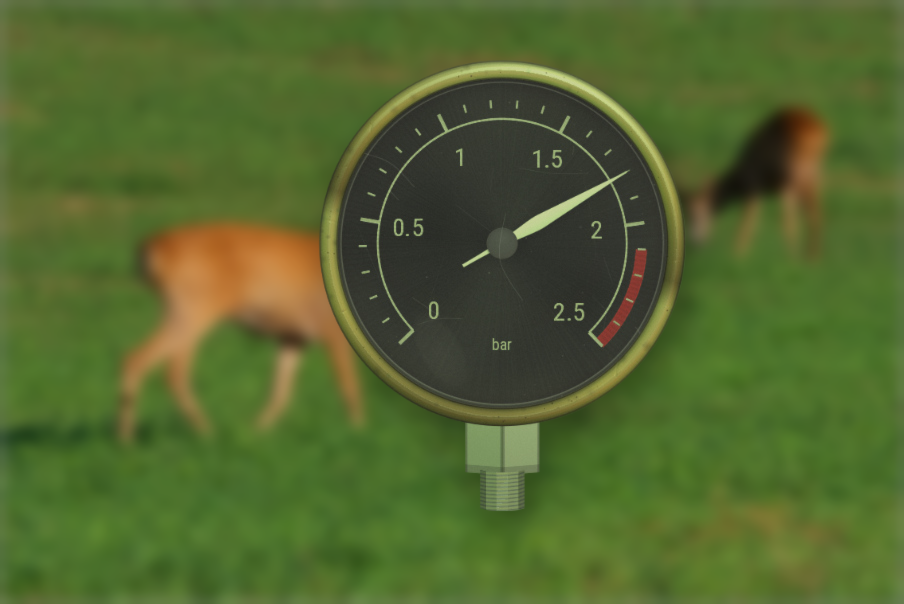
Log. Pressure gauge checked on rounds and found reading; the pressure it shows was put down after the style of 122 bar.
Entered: 1.8 bar
